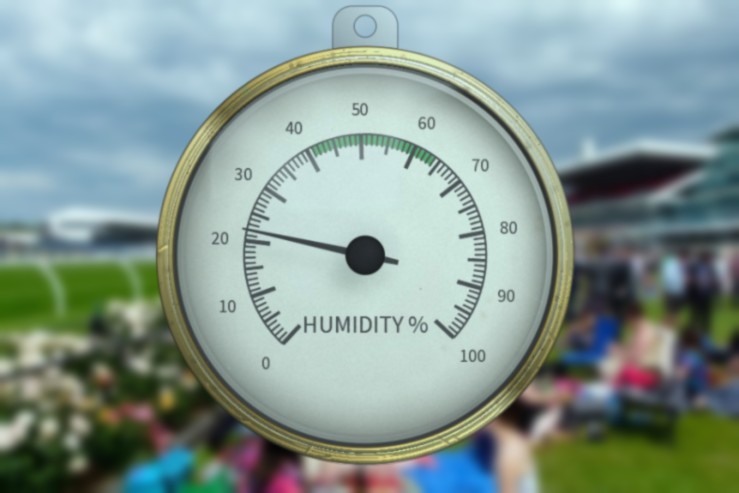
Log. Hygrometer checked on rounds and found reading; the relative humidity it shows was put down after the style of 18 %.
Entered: 22 %
